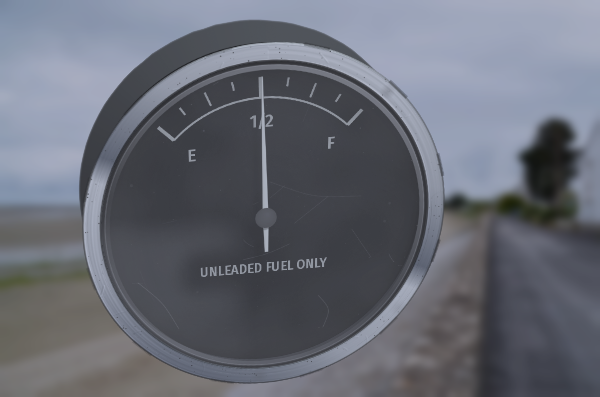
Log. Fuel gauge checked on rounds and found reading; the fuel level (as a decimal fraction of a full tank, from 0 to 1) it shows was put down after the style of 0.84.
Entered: 0.5
